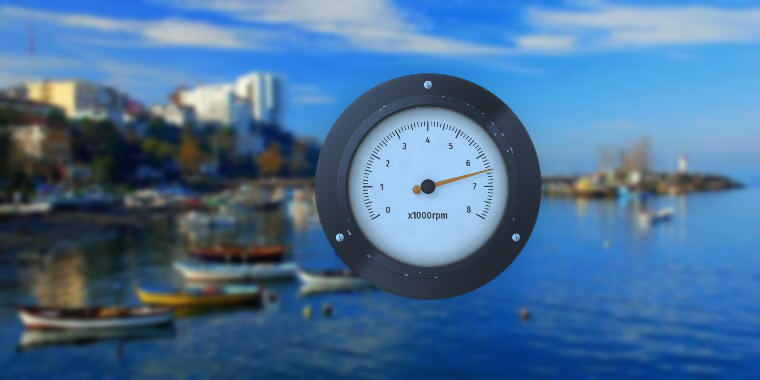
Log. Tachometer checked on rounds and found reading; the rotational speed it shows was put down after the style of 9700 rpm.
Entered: 6500 rpm
